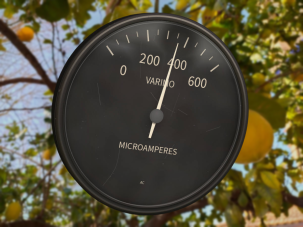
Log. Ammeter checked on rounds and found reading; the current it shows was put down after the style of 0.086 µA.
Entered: 350 µA
